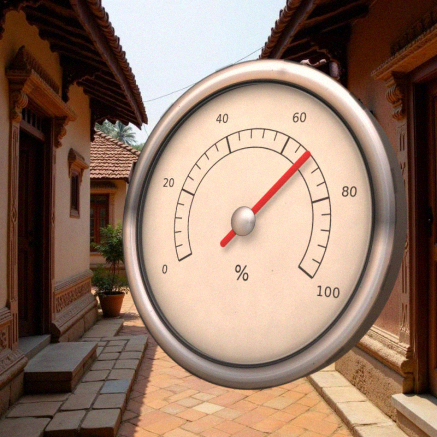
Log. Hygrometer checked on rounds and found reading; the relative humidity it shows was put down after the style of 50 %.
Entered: 68 %
